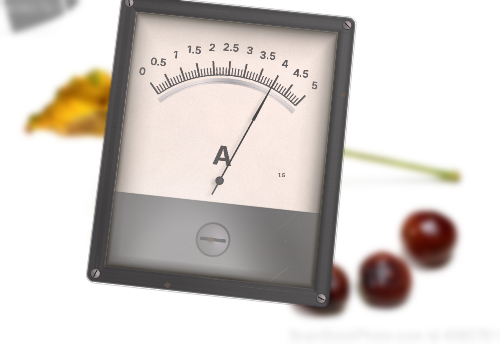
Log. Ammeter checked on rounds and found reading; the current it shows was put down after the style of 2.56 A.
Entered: 4 A
